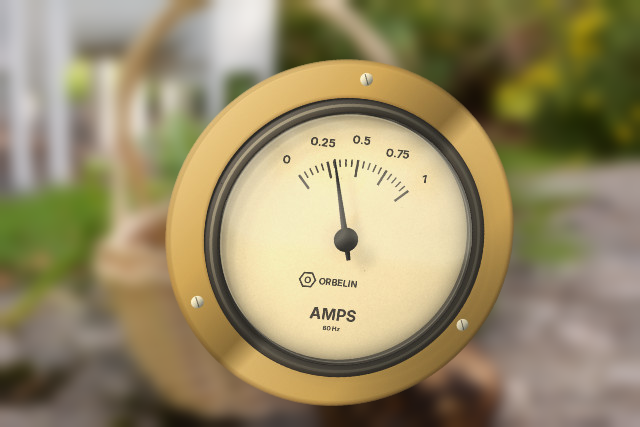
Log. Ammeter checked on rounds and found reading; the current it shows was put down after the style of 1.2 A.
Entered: 0.3 A
